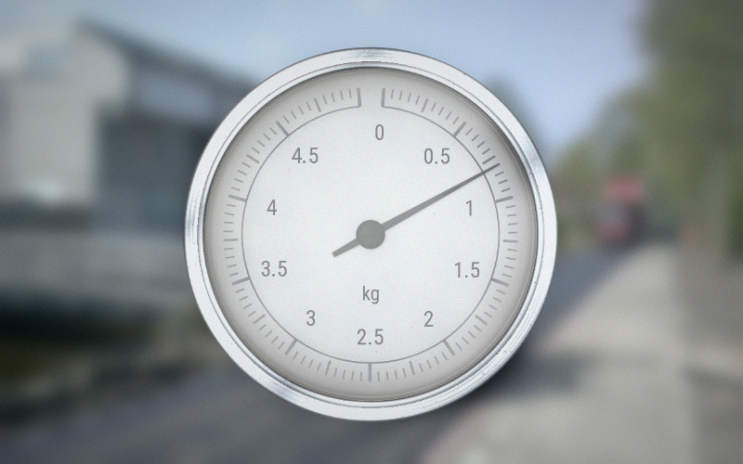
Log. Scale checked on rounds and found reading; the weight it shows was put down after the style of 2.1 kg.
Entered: 0.8 kg
